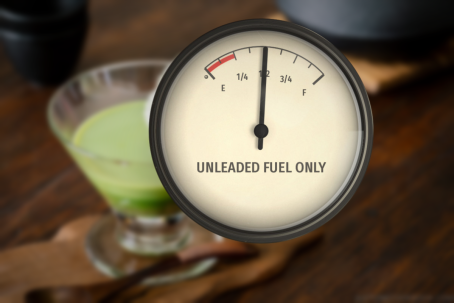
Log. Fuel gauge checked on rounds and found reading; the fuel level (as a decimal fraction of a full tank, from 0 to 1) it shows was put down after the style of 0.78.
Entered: 0.5
